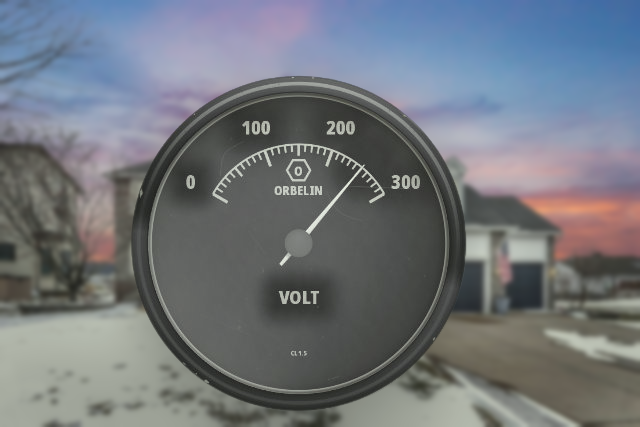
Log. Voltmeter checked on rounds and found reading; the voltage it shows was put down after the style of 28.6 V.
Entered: 250 V
